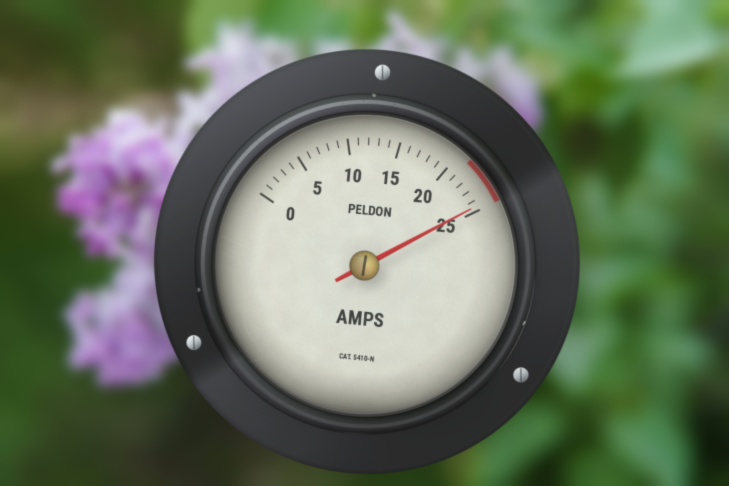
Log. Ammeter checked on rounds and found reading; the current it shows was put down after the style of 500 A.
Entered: 24.5 A
